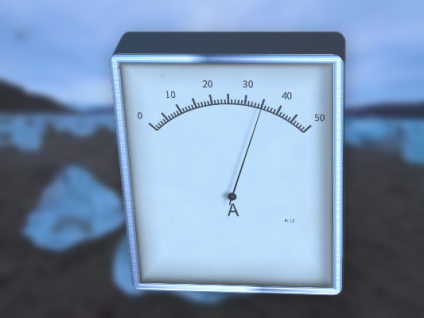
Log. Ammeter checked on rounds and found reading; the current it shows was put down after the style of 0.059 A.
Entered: 35 A
